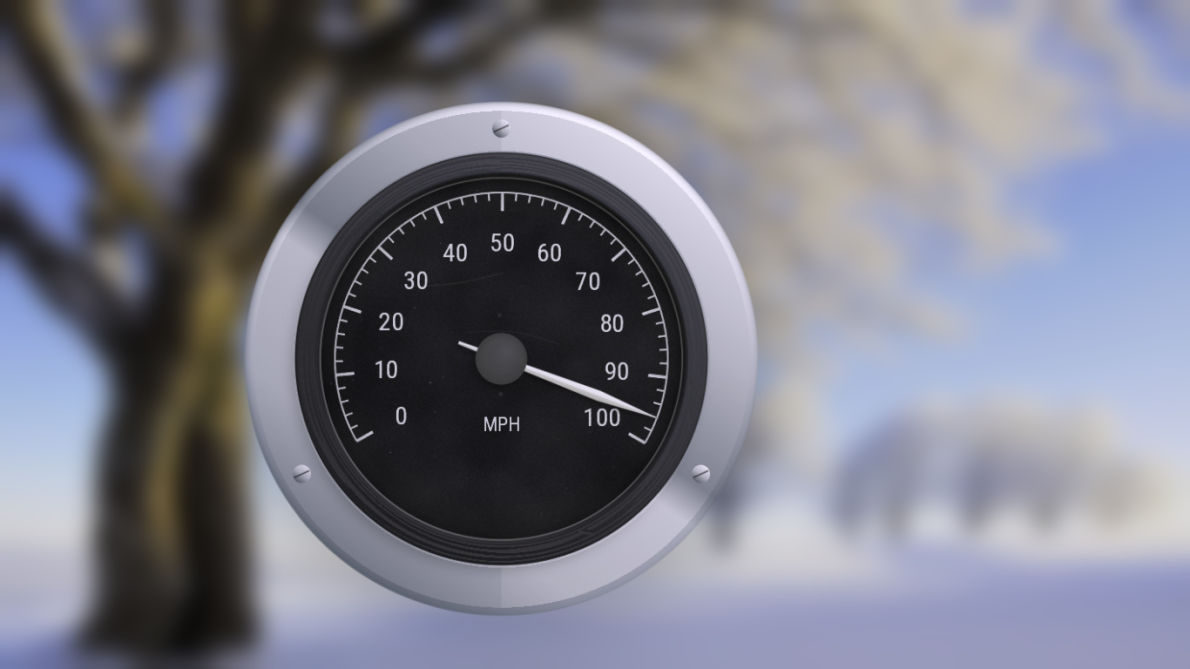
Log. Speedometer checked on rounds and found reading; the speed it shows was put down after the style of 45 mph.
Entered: 96 mph
